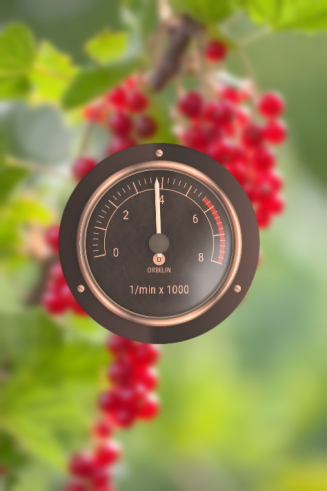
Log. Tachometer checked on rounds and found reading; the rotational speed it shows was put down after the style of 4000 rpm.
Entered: 3800 rpm
